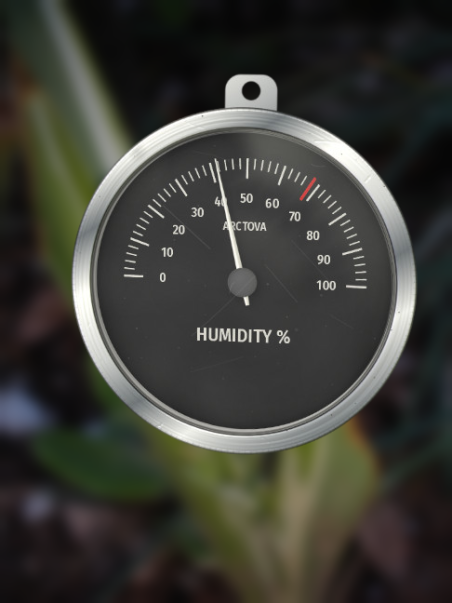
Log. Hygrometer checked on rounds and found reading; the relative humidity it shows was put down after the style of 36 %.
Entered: 42 %
